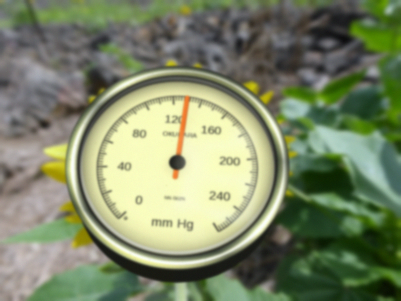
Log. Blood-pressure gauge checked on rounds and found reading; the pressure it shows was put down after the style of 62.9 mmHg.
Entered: 130 mmHg
